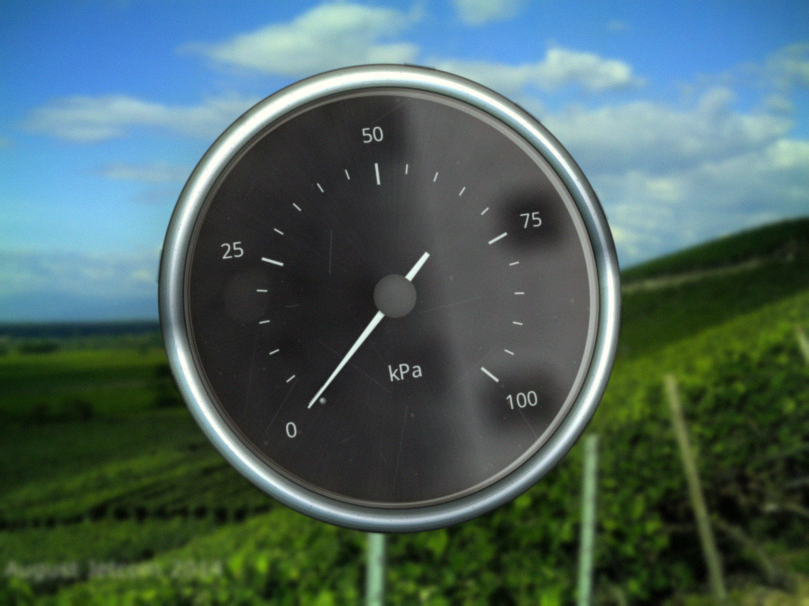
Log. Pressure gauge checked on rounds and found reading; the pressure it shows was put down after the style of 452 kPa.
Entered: 0 kPa
